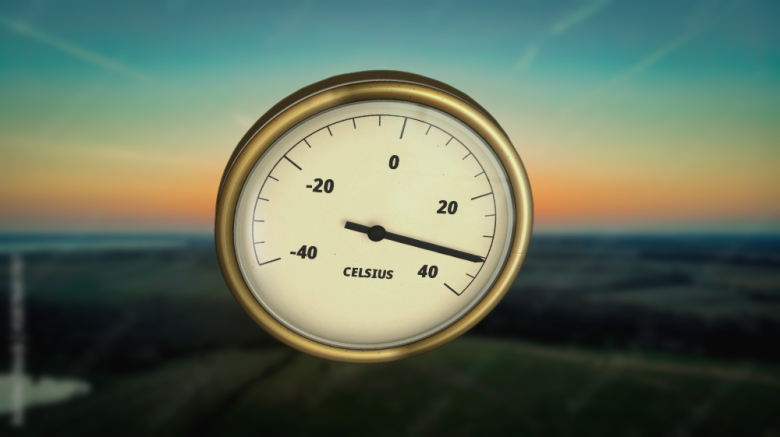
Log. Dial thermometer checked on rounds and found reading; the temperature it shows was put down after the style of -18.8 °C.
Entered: 32 °C
